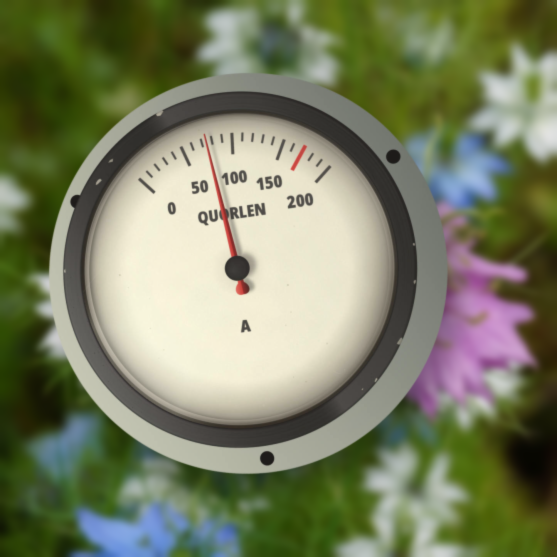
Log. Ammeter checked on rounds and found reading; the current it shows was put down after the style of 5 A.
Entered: 75 A
